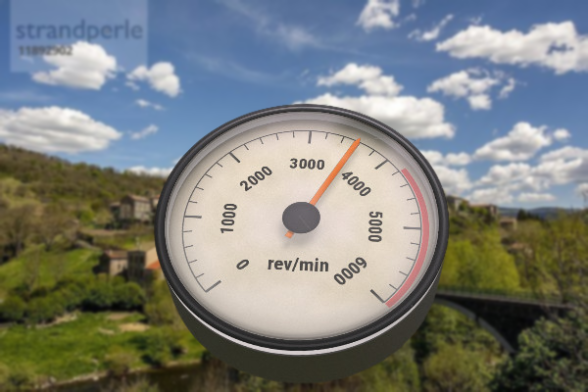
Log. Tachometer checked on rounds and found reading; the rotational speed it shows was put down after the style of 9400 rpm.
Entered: 3600 rpm
